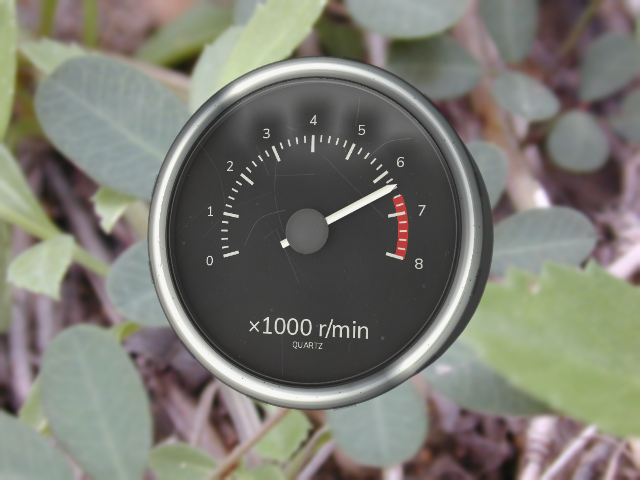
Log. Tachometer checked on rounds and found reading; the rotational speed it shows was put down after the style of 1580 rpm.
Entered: 6400 rpm
